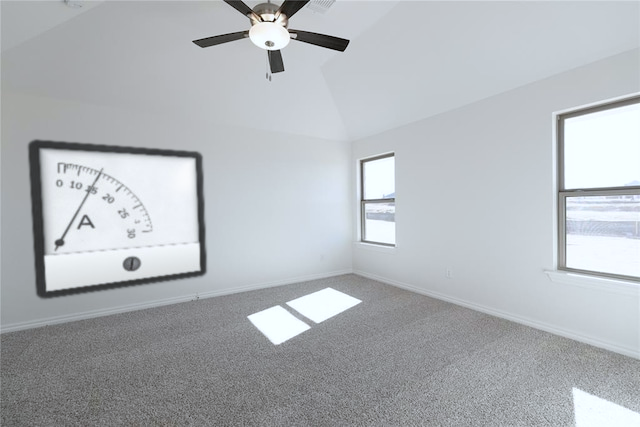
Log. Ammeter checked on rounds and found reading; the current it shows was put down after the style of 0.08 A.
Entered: 15 A
